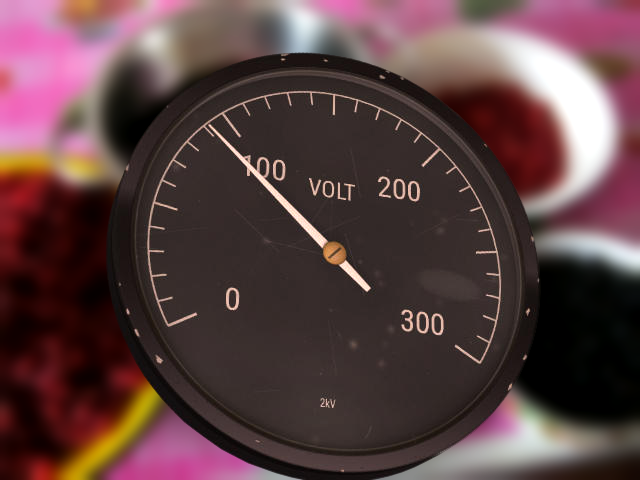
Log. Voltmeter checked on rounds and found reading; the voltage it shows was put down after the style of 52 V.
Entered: 90 V
